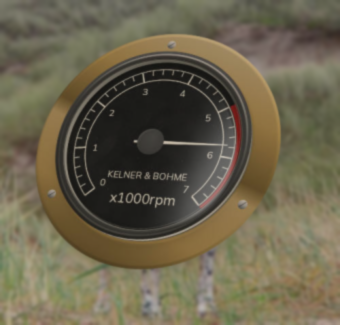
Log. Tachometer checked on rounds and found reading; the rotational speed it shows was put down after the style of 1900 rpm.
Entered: 5800 rpm
